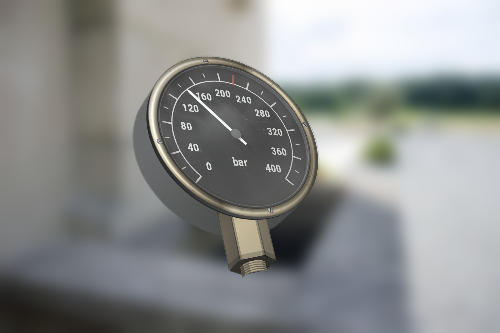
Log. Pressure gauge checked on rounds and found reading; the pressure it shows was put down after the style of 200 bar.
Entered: 140 bar
